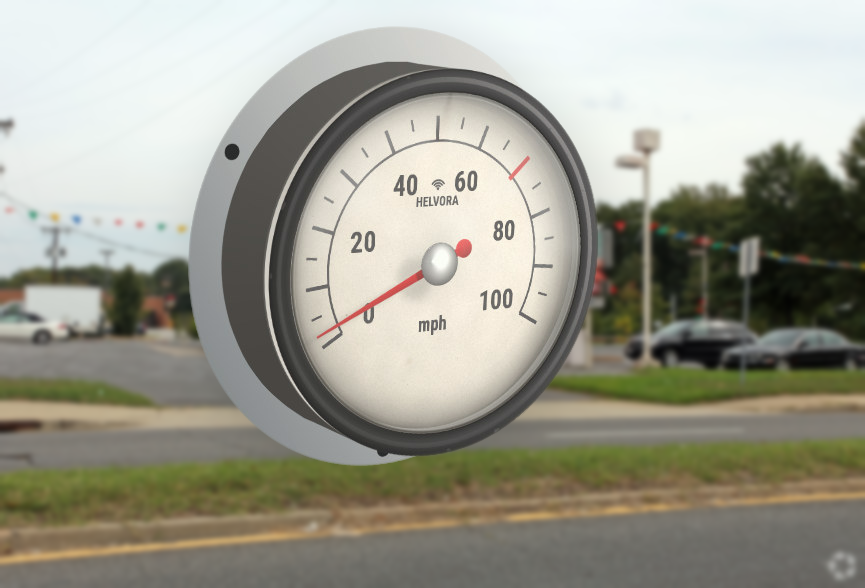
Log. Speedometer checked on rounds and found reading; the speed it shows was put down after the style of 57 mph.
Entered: 2.5 mph
